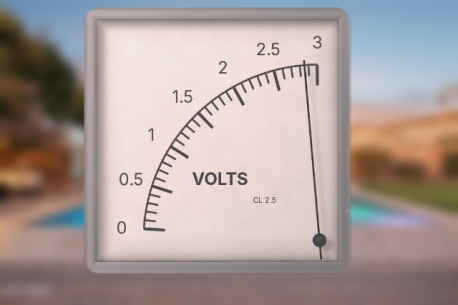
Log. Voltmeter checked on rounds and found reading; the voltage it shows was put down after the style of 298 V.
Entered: 2.85 V
